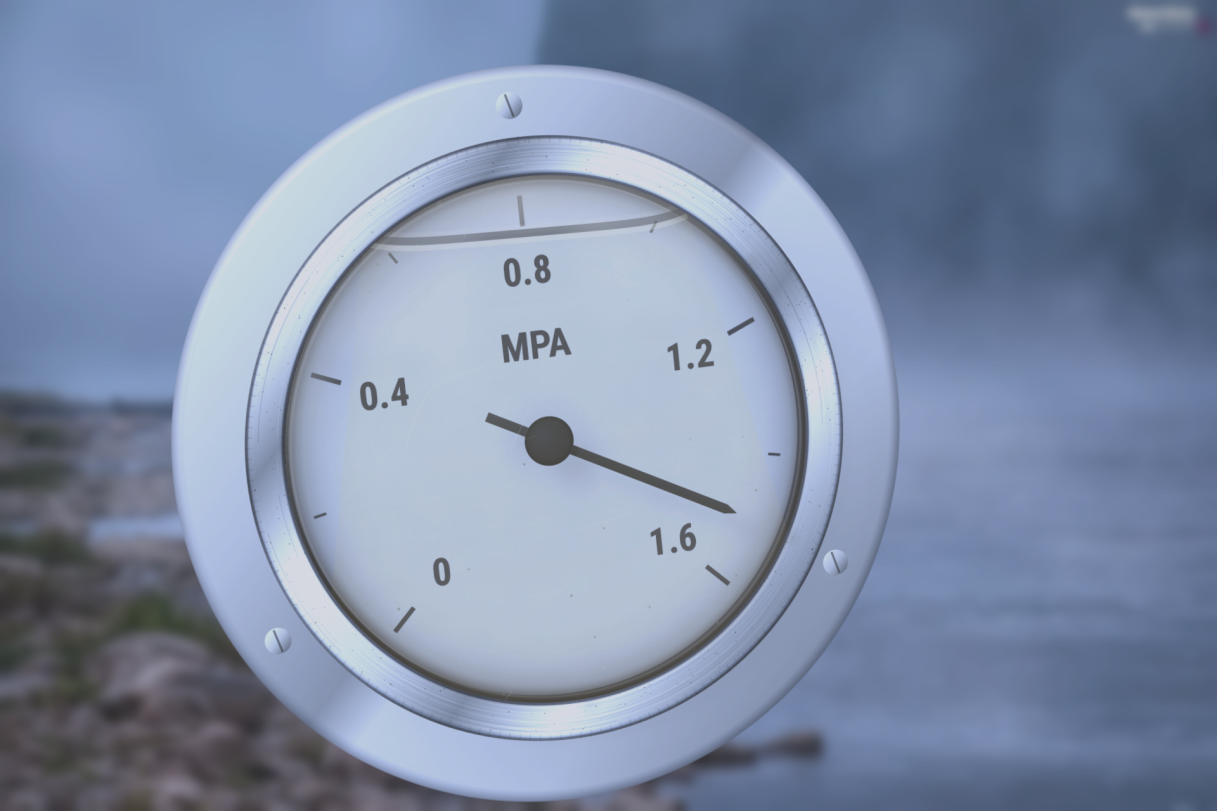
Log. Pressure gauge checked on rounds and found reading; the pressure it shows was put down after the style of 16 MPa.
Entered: 1.5 MPa
